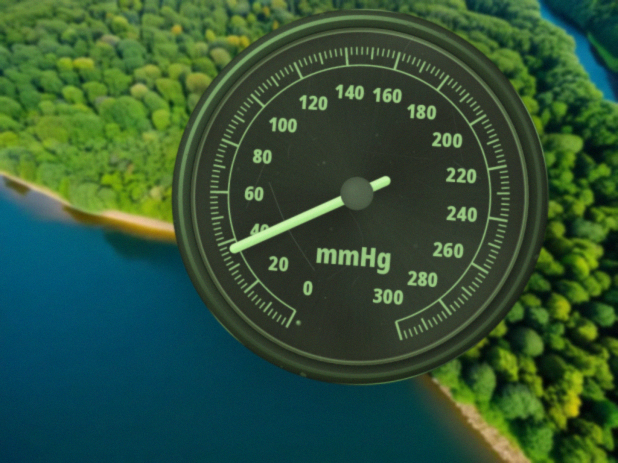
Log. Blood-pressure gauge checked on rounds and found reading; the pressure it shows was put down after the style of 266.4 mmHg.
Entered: 36 mmHg
